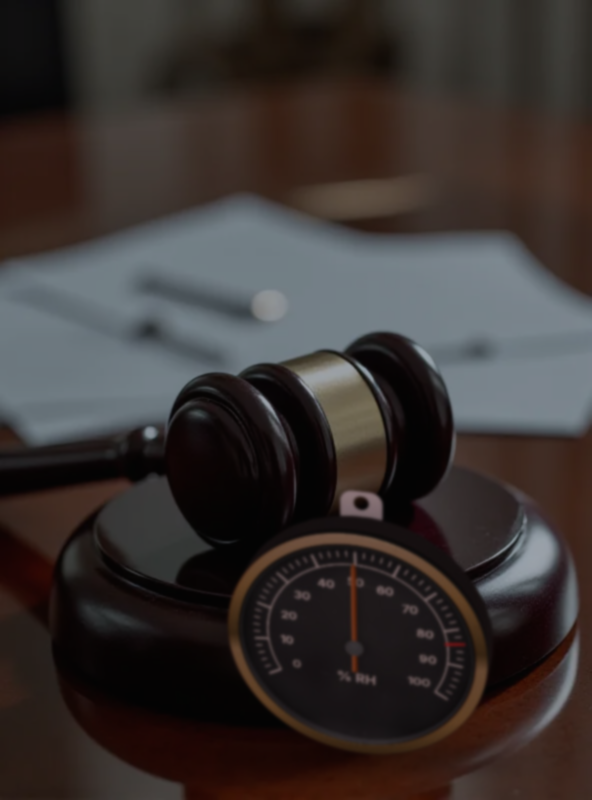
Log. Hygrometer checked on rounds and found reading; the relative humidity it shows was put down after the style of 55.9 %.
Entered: 50 %
